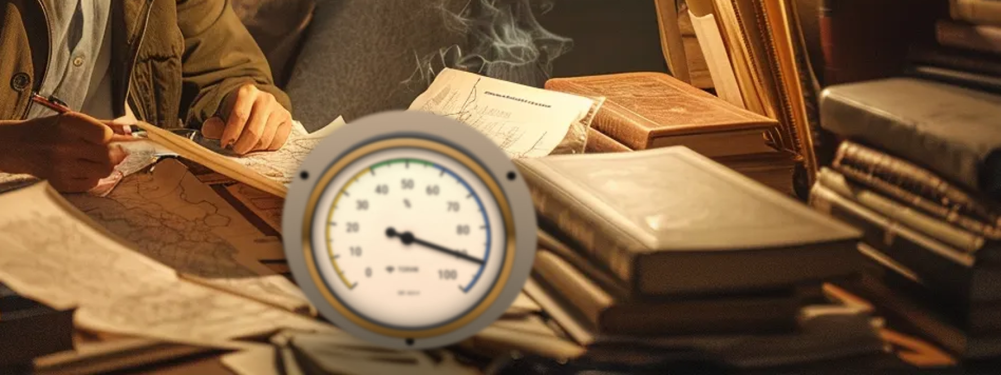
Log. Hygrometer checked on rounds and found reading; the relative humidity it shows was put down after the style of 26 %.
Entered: 90 %
